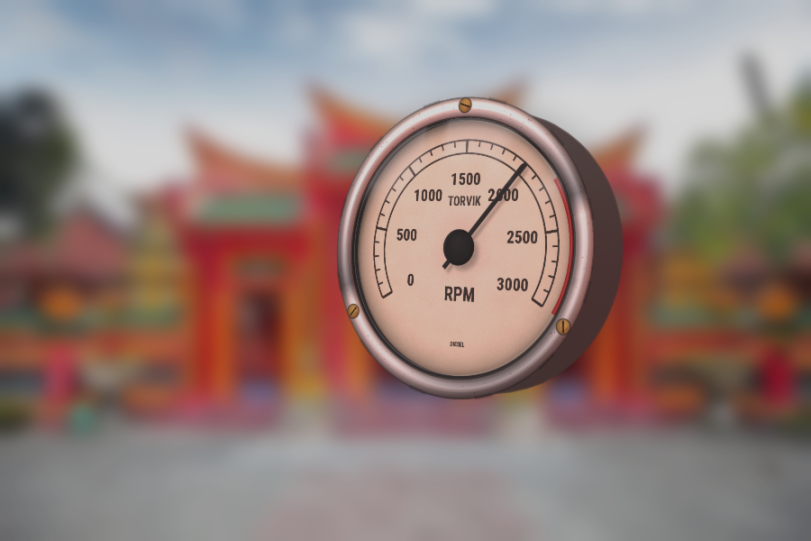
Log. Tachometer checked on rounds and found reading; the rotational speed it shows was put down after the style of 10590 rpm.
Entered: 2000 rpm
